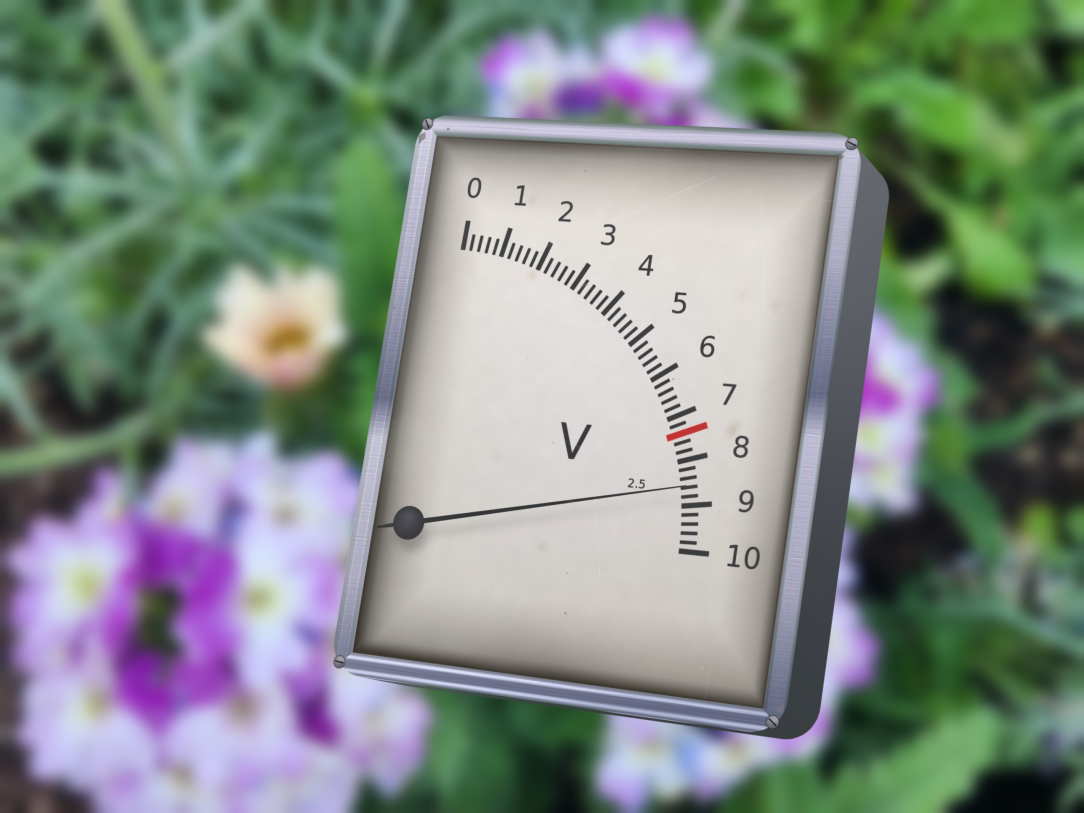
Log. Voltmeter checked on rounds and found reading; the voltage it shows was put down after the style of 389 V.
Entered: 8.6 V
